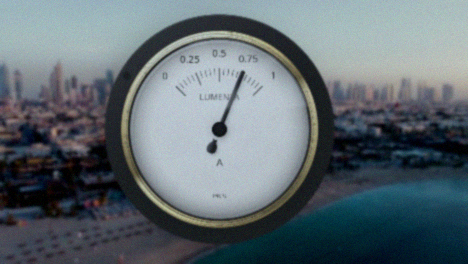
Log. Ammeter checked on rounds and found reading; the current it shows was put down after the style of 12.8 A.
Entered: 0.75 A
